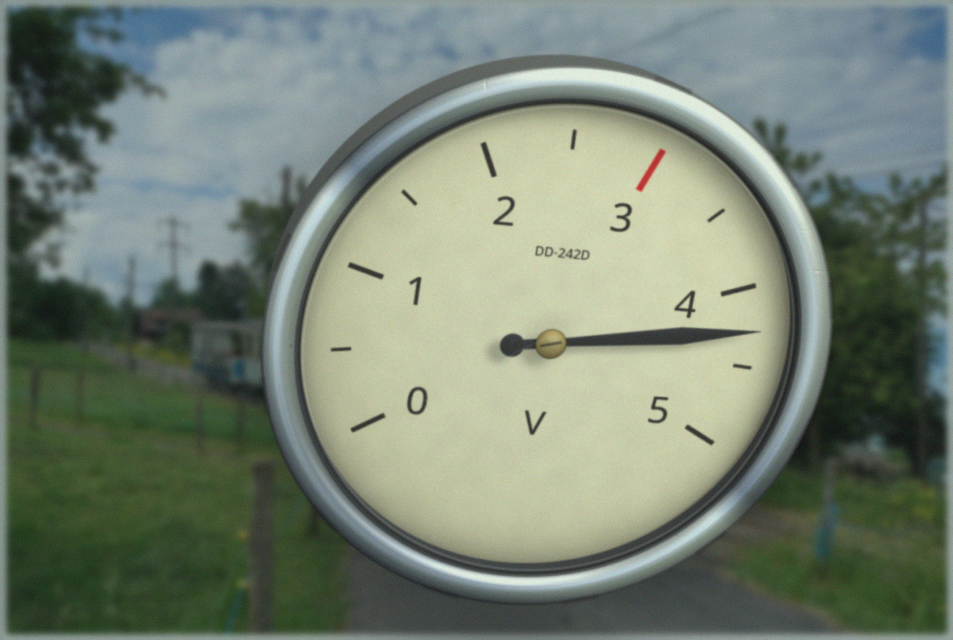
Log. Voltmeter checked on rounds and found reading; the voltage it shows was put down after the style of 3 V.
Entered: 4.25 V
